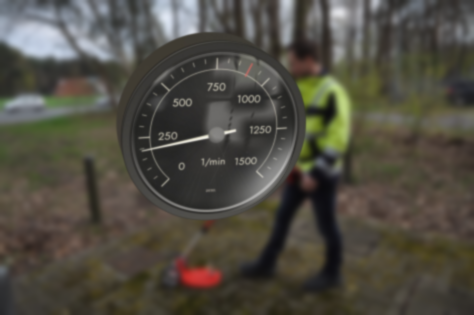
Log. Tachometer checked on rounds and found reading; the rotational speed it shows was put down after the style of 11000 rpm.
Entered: 200 rpm
